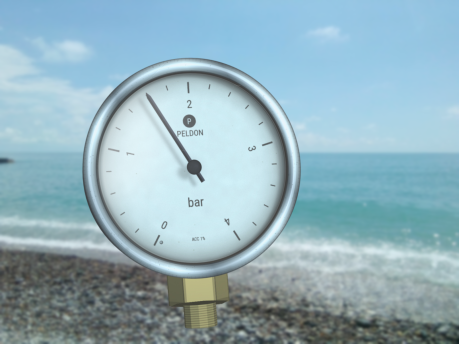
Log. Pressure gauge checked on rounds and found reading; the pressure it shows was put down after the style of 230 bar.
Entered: 1.6 bar
